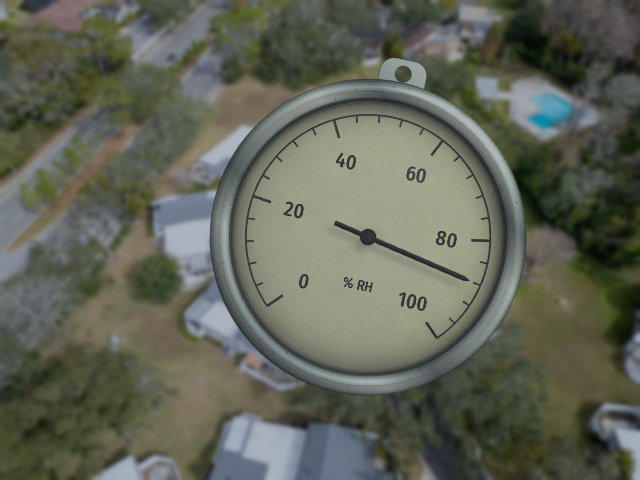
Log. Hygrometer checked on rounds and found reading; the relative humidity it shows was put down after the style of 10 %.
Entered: 88 %
